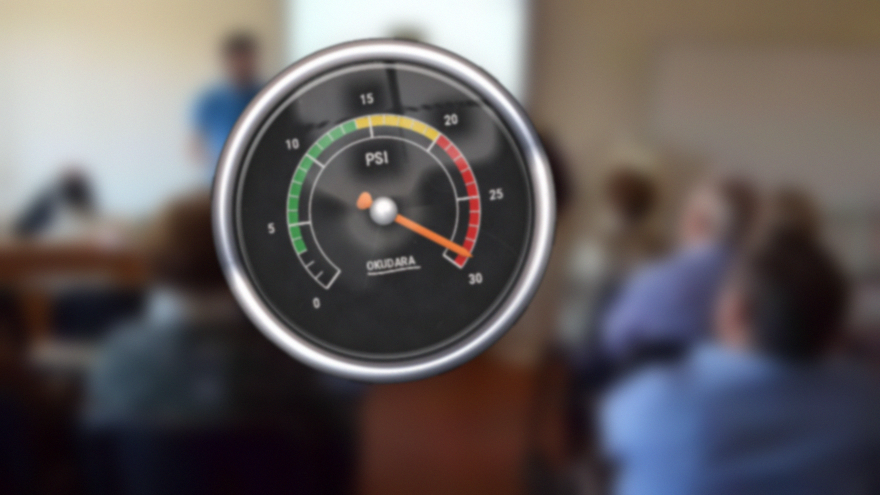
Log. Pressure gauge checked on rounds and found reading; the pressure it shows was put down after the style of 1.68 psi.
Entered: 29 psi
